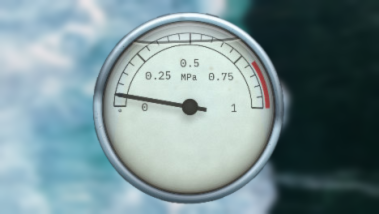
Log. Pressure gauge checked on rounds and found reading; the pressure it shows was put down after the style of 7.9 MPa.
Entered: 0.05 MPa
